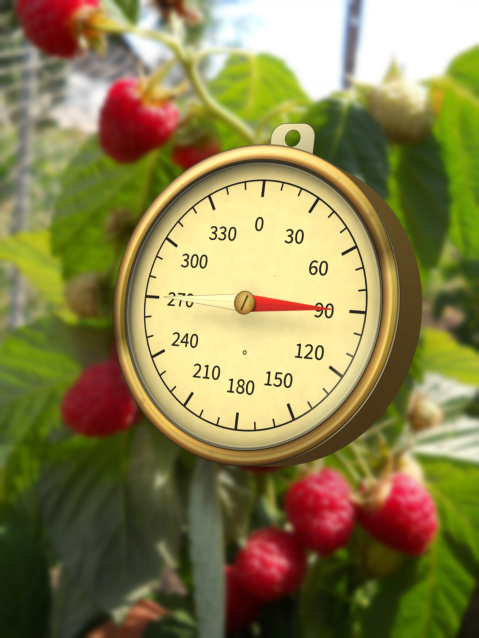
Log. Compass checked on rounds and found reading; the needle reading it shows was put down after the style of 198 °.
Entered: 90 °
